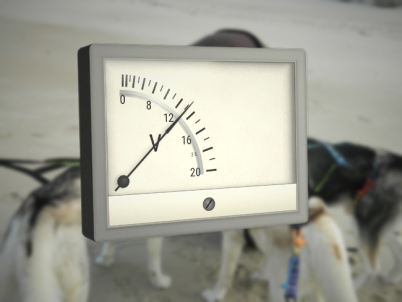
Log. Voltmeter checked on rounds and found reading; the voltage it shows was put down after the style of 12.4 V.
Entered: 13 V
